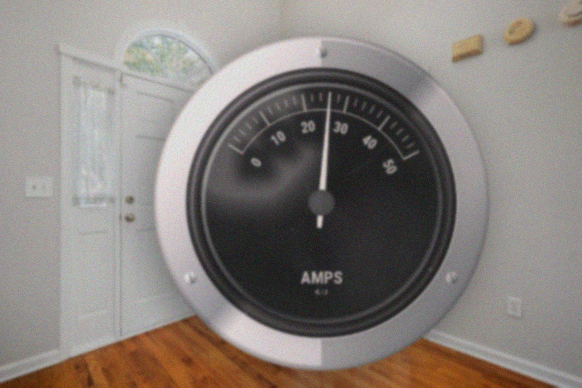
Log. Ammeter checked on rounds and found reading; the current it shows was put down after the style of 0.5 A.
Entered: 26 A
